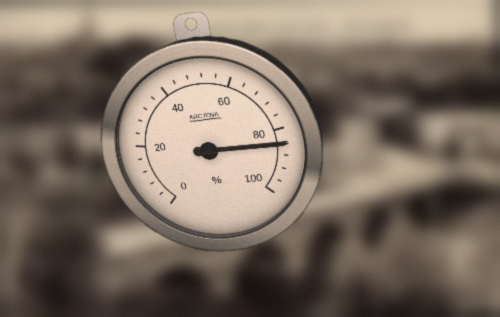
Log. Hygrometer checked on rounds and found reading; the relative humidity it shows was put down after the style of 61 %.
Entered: 84 %
